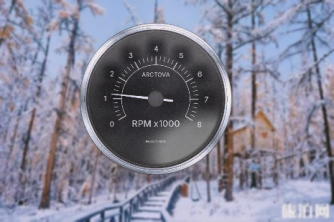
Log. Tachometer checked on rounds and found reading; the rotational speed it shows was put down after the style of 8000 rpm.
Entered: 1200 rpm
